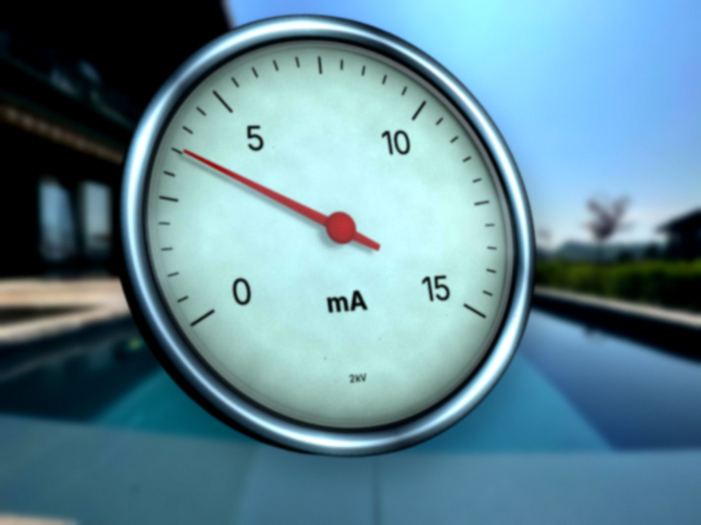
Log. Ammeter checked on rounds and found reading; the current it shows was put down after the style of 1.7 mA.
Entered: 3.5 mA
